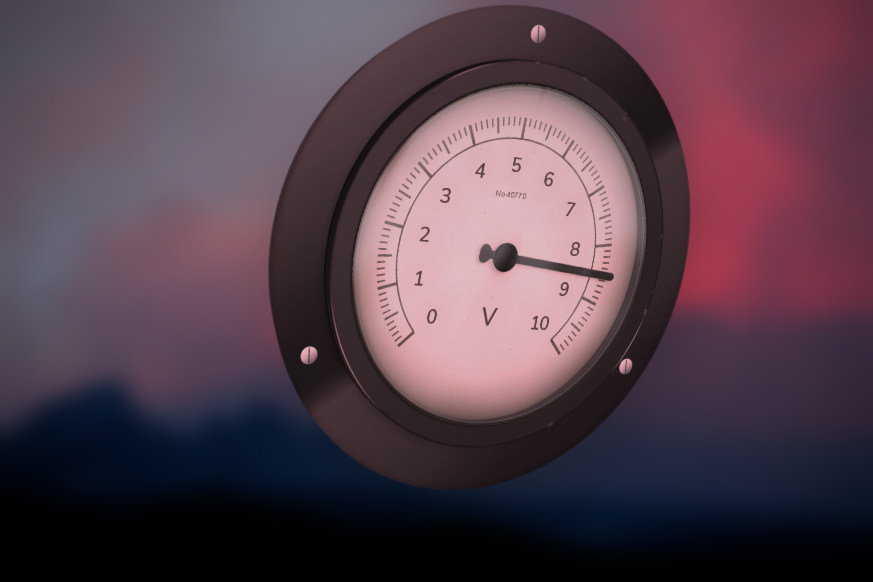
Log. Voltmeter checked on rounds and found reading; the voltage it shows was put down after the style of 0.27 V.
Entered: 8.5 V
